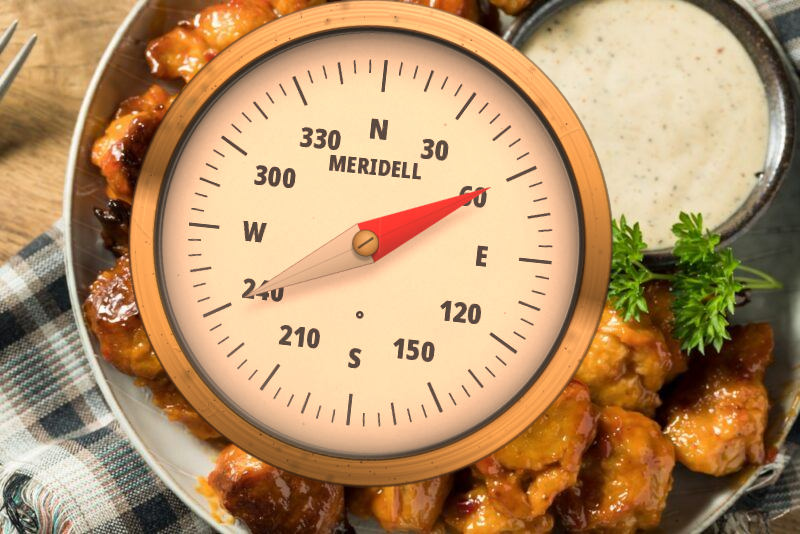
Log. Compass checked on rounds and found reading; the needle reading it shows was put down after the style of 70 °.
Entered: 60 °
